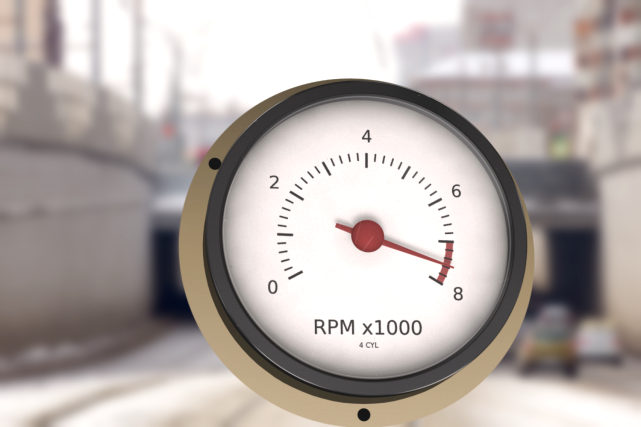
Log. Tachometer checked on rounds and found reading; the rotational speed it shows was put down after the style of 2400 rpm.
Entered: 7600 rpm
